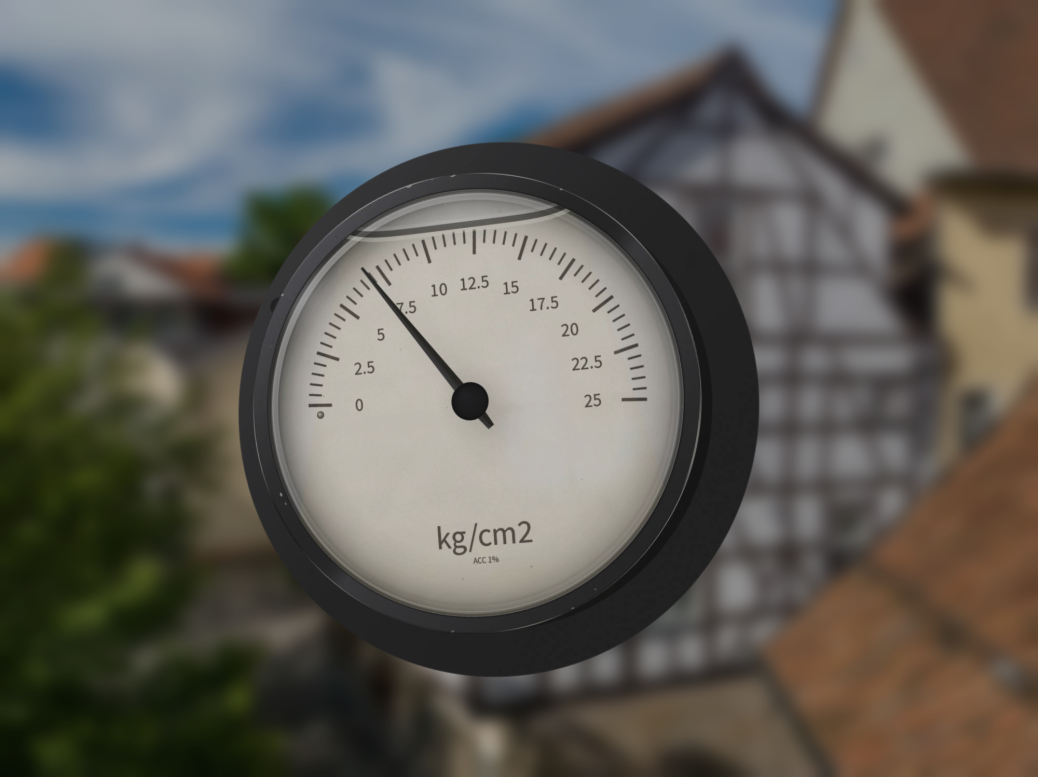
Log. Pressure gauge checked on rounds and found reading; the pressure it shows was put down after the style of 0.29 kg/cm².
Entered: 7 kg/cm²
